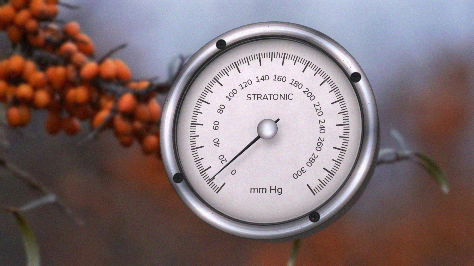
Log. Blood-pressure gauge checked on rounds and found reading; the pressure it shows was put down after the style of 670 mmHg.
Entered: 10 mmHg
